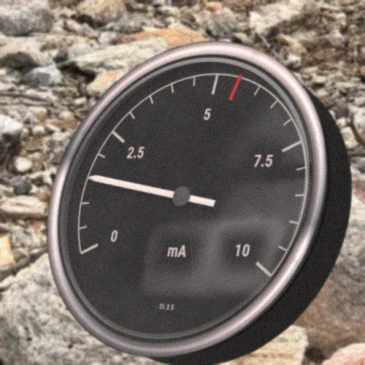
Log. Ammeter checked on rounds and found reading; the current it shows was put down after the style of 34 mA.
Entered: 1.5 mA
